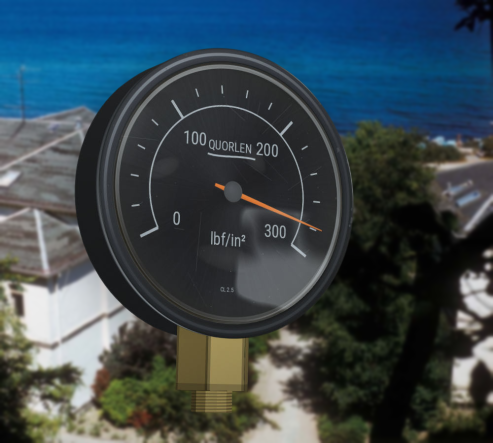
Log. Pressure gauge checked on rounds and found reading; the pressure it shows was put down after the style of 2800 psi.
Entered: 280 psi
